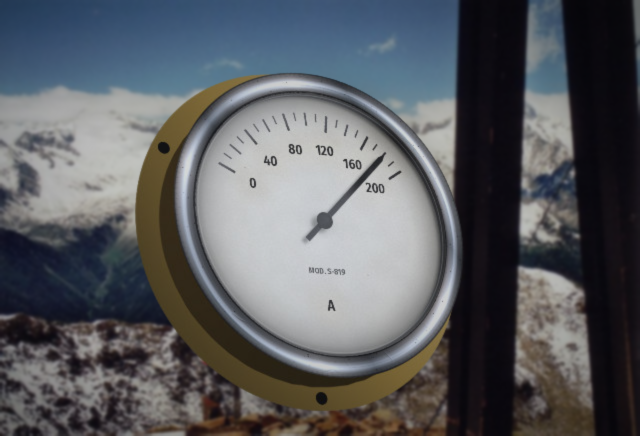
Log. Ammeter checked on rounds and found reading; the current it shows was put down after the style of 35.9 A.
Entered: 180 A
